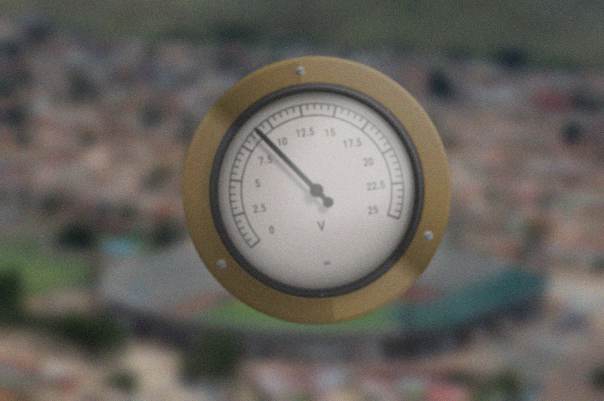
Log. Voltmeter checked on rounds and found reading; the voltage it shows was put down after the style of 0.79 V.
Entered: 9 V
